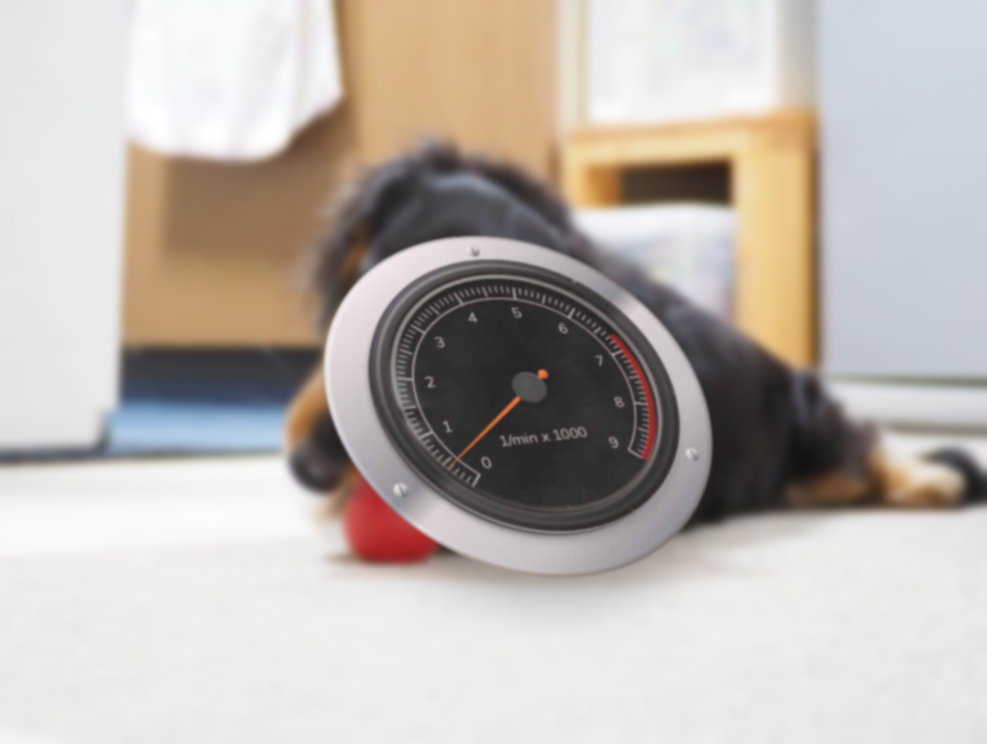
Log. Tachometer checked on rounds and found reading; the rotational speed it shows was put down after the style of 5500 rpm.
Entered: 400 rpm
